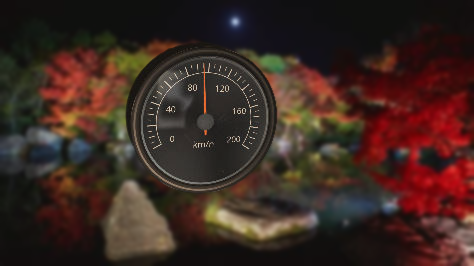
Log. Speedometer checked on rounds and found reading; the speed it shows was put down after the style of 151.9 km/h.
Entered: 95 km/h
